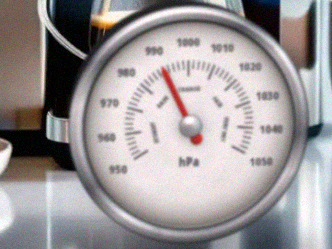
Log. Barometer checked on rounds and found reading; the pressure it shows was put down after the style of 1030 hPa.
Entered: 990 hPa
